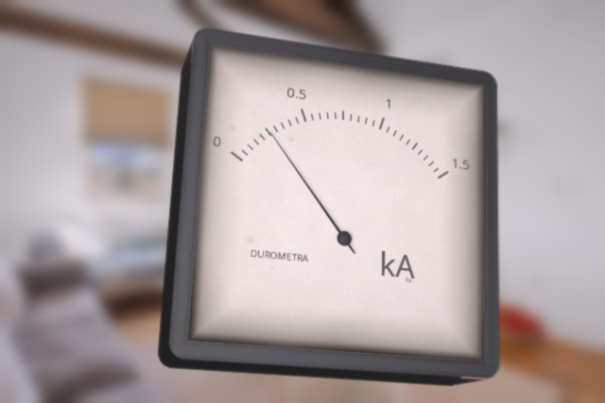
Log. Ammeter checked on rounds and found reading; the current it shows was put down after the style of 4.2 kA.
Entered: 0.25 kA
